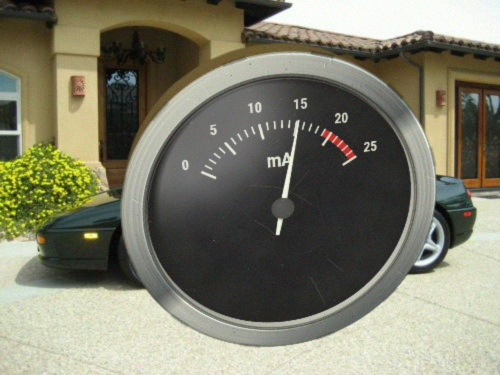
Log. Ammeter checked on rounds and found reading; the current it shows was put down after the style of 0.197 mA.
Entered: 15 mA
